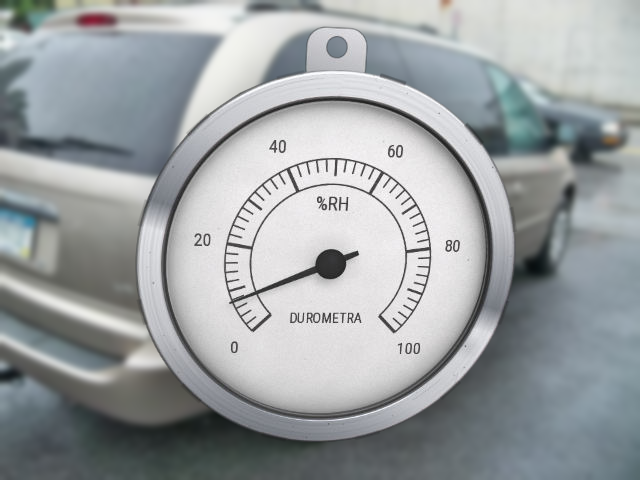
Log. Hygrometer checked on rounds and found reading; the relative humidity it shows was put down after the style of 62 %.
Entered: 8 %
